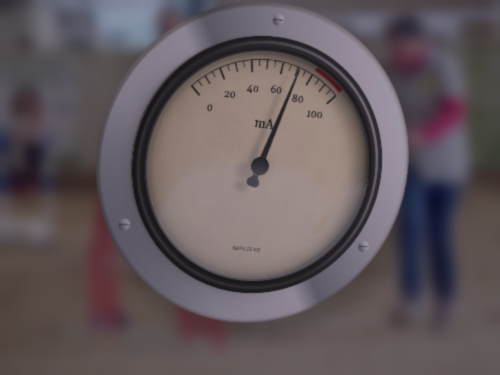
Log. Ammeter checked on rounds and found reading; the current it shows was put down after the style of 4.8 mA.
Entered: 70 mA
